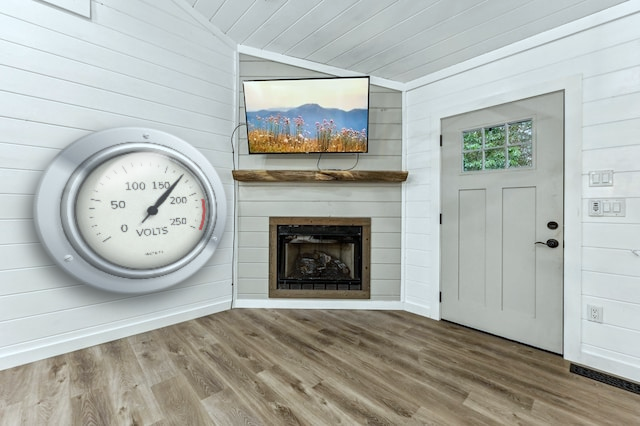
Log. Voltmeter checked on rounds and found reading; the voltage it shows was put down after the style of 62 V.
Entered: 170 V
